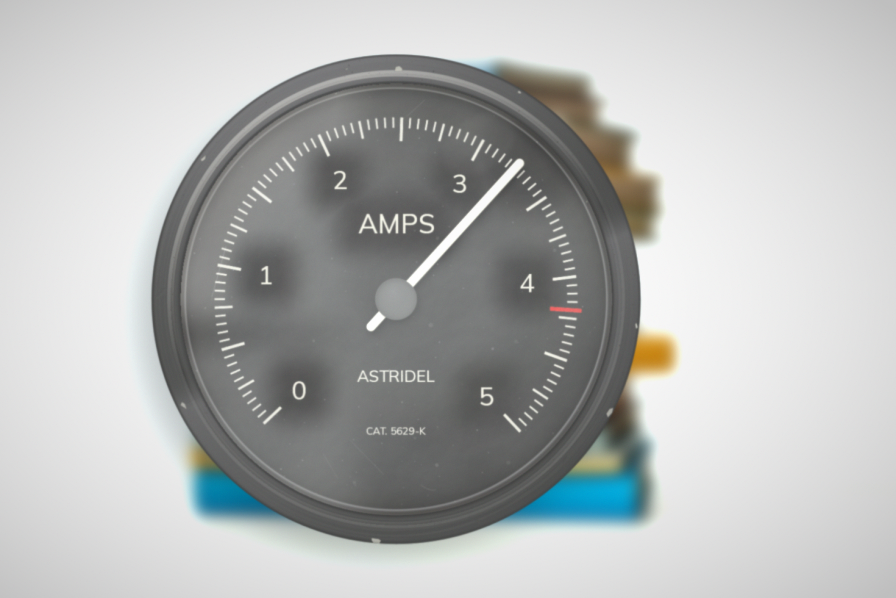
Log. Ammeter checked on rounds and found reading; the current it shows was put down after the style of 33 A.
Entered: 3.25 A
